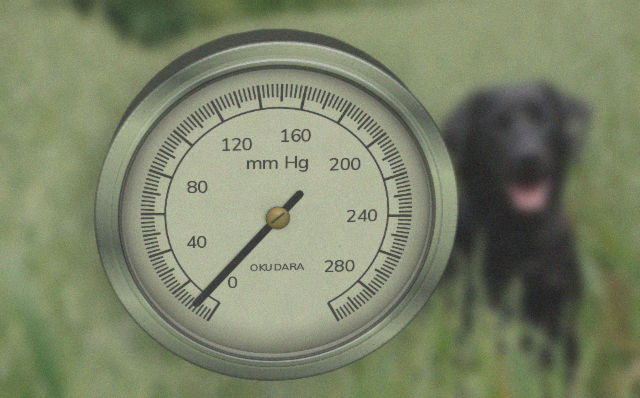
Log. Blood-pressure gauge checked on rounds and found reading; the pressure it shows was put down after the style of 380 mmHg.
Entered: 10 mmHg
